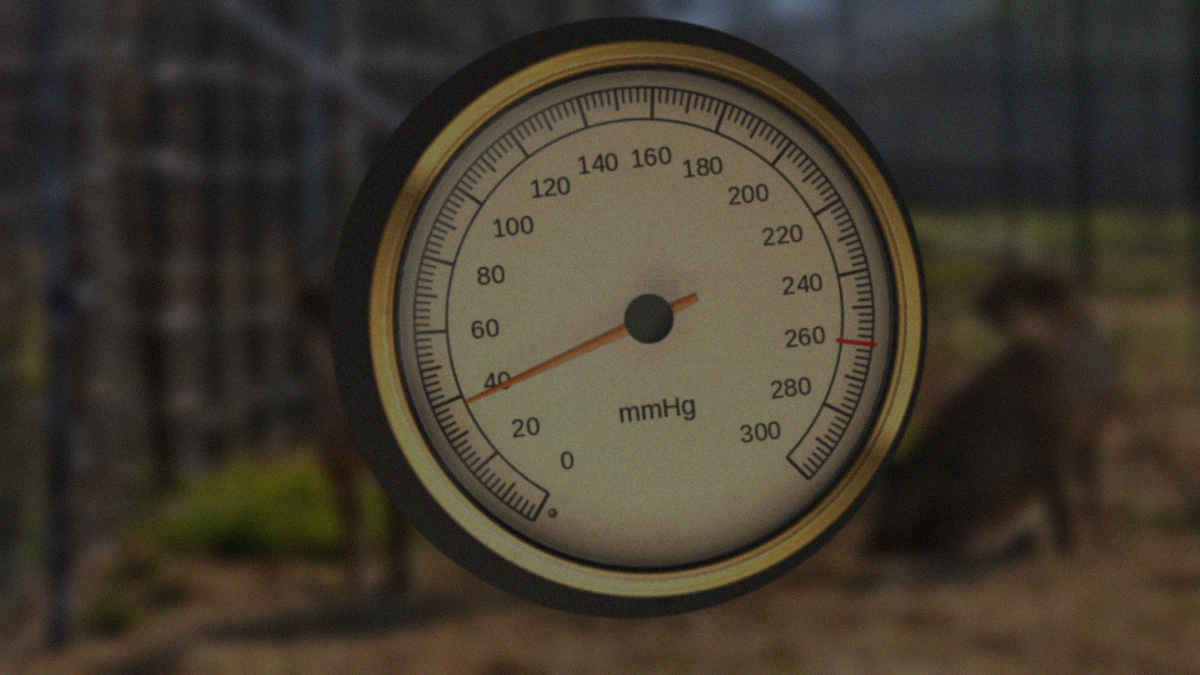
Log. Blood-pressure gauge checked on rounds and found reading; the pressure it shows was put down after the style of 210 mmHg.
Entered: 38 mmHg
